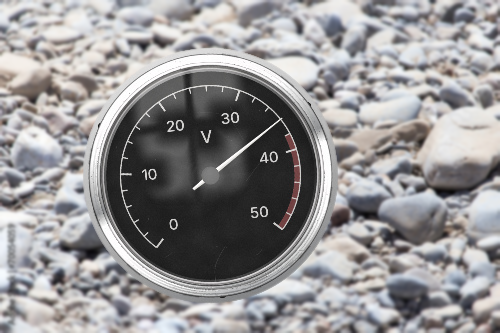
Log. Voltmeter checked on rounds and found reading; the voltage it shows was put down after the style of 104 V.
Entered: 36 V
